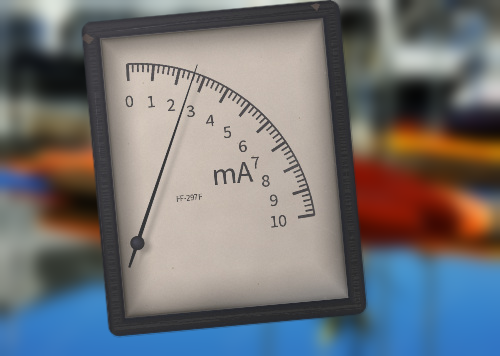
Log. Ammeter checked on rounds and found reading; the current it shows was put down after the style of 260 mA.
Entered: 2.6 mA
